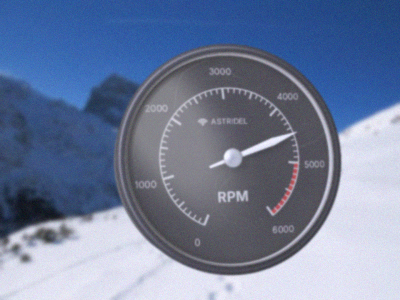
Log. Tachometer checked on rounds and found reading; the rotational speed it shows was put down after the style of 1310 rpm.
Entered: 4500 rpm
